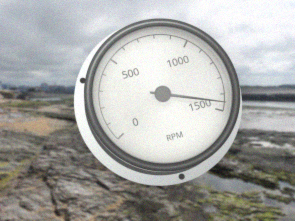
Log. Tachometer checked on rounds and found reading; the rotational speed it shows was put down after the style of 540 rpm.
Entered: 1450 rpm
